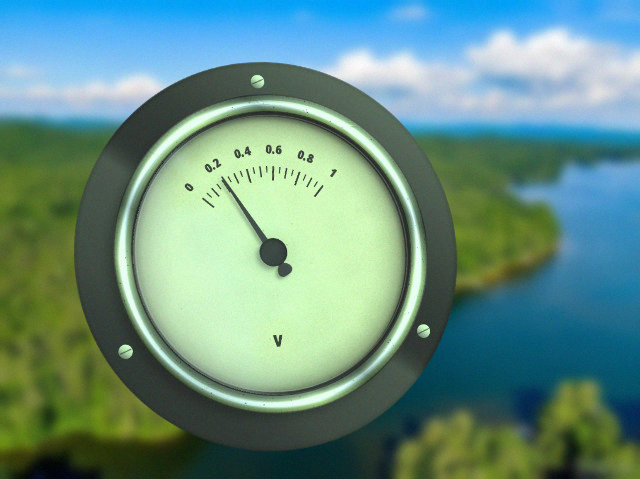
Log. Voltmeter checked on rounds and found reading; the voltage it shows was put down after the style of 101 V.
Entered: 0.2 V
